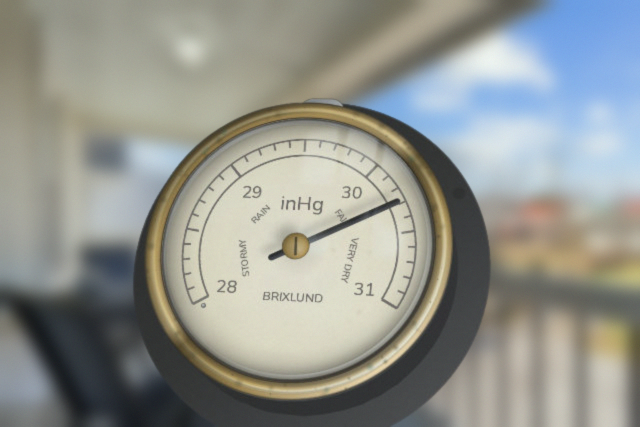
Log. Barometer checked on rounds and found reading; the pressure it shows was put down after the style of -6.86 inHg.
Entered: 30.3 inHg
